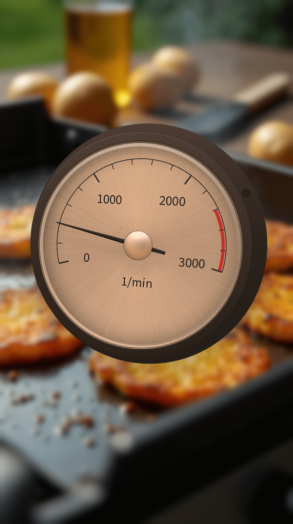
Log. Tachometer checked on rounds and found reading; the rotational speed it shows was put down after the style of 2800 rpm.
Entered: 400 rpm
